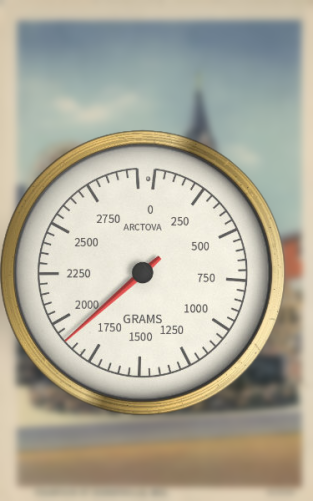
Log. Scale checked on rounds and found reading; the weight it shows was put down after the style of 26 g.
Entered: 1900 g
